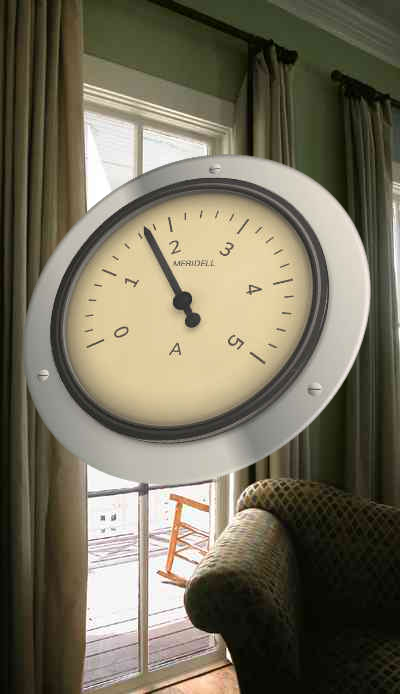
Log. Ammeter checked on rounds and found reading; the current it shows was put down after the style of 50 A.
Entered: 1.7 A
